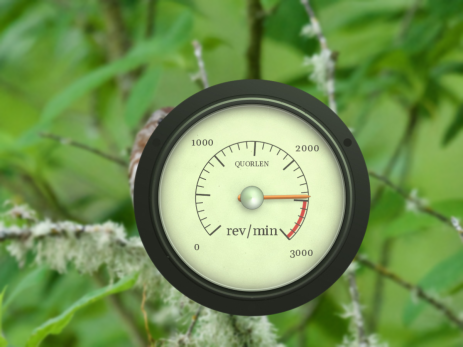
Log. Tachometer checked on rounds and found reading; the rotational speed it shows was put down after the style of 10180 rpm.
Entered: 2450 rpm
